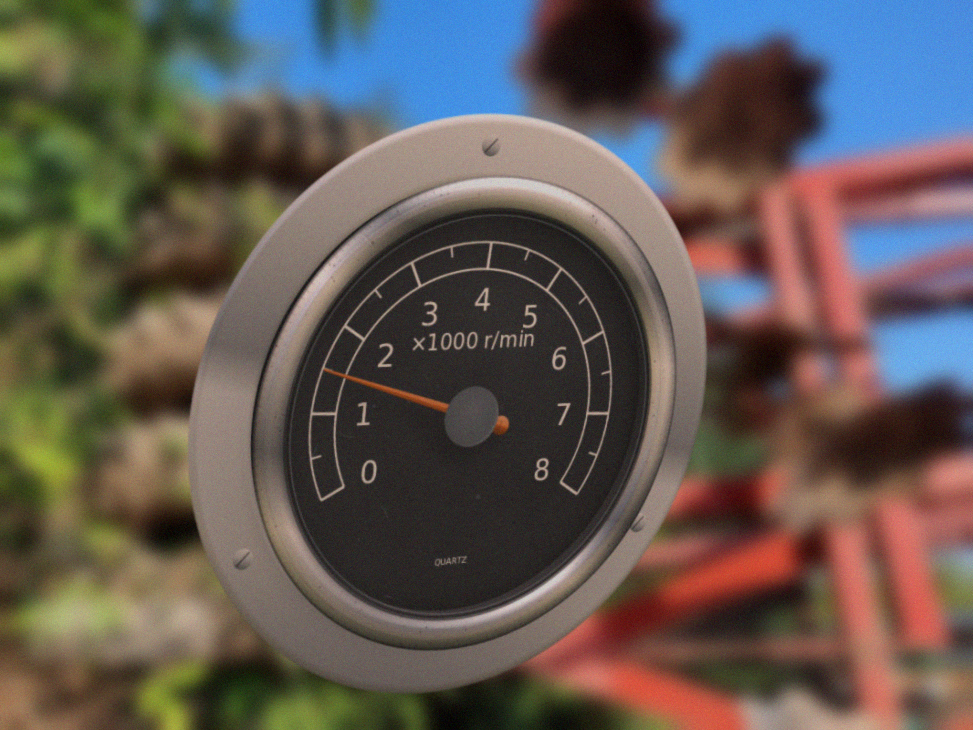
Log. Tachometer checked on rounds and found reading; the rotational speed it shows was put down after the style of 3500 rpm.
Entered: 1500 rpm
